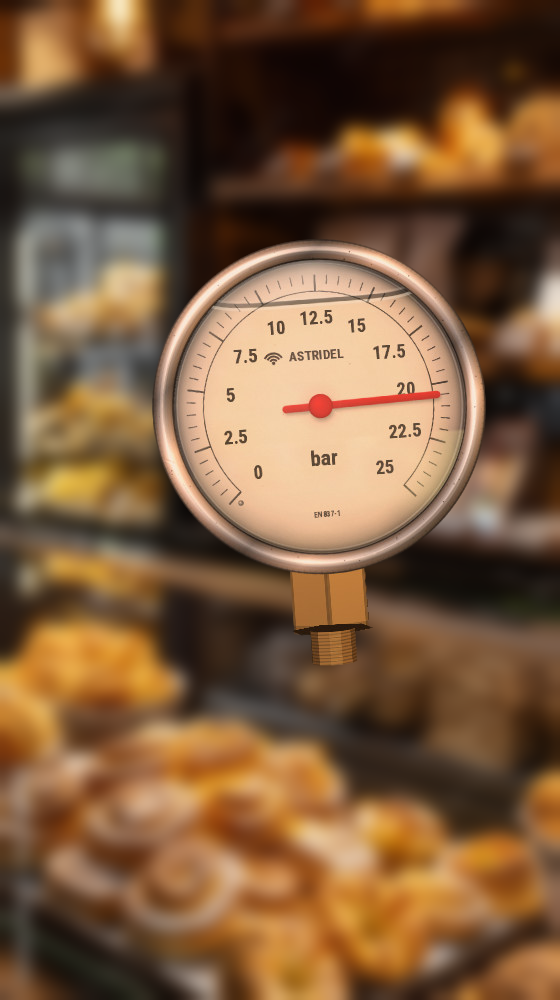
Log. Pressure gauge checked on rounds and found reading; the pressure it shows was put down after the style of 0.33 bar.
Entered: 20.5 bar
